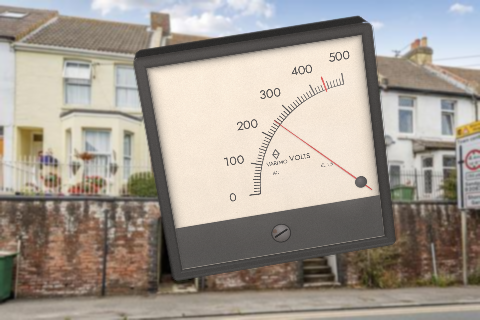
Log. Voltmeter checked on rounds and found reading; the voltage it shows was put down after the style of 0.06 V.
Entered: 250 V
